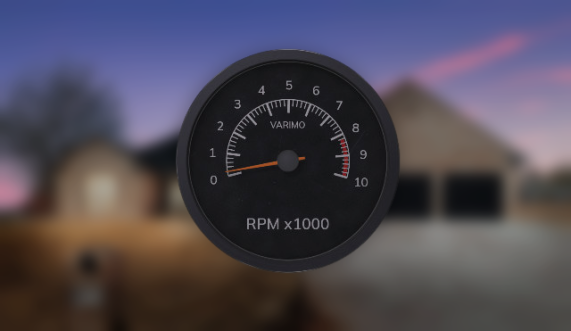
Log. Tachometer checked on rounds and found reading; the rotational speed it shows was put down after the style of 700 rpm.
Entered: 200 rpm
